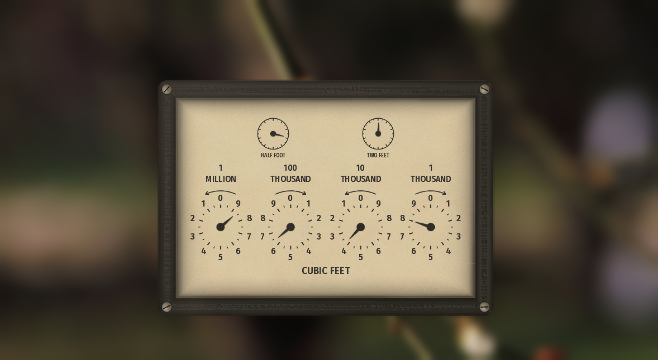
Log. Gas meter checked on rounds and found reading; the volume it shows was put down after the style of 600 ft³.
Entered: 863800 ft³
